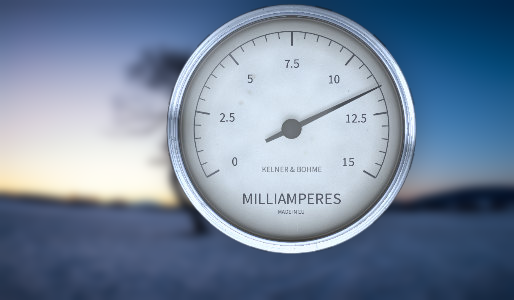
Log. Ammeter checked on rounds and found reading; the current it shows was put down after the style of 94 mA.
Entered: 11.5 mA
